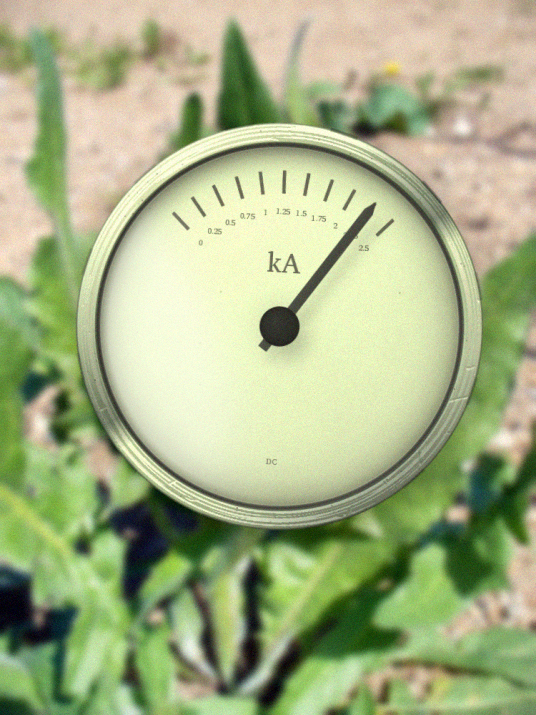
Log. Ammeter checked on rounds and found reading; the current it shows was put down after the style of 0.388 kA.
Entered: 2.25 kA
